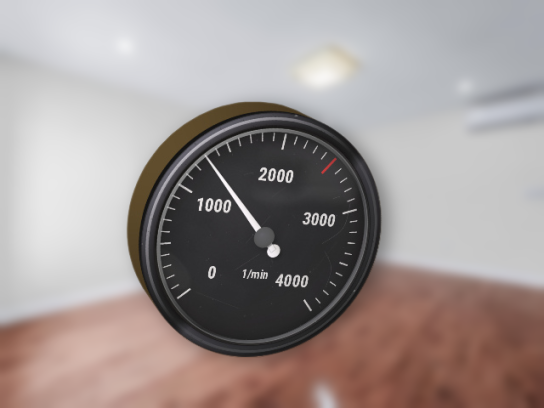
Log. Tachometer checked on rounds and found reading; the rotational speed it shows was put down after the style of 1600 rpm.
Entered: 1300 rpm
